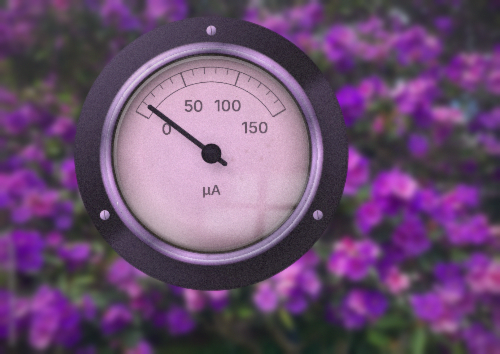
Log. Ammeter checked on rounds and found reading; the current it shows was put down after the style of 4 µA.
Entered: 10 µA
